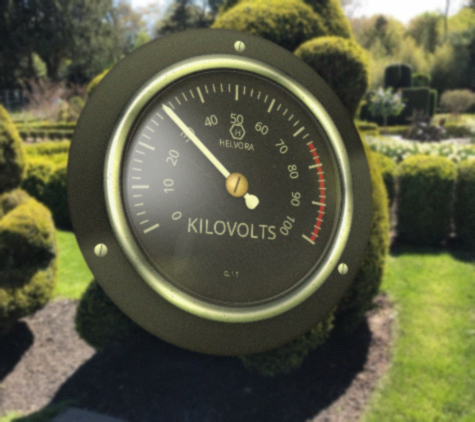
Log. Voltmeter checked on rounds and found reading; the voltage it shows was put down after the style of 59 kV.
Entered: 30 kV
